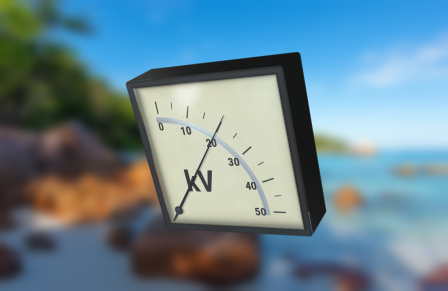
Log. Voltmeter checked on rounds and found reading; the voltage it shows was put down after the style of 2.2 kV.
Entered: 20 kV
